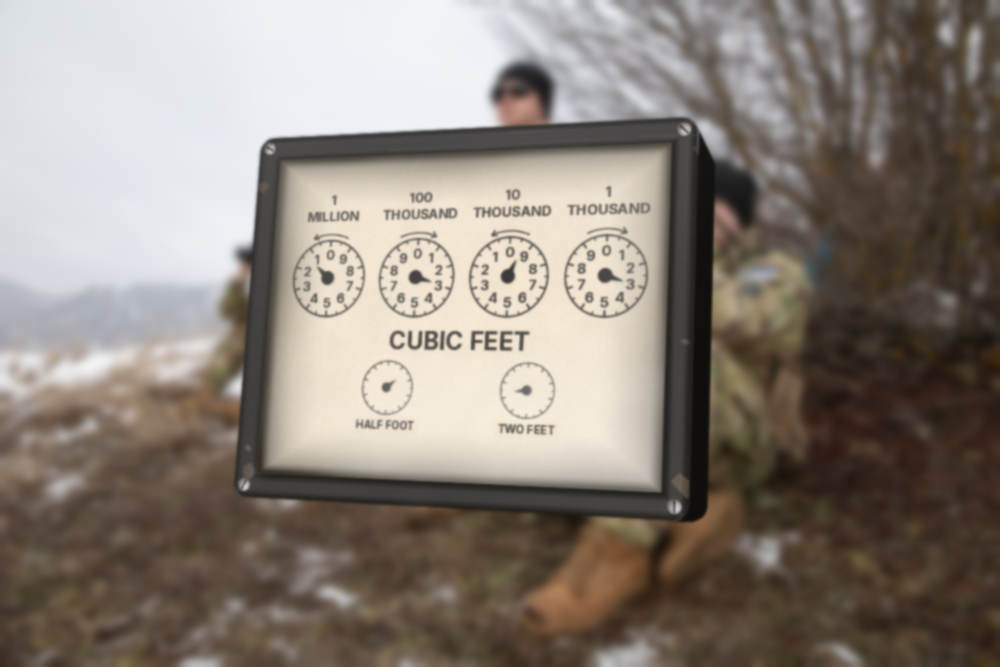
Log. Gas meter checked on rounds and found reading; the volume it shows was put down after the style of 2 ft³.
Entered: 129300 ft³
